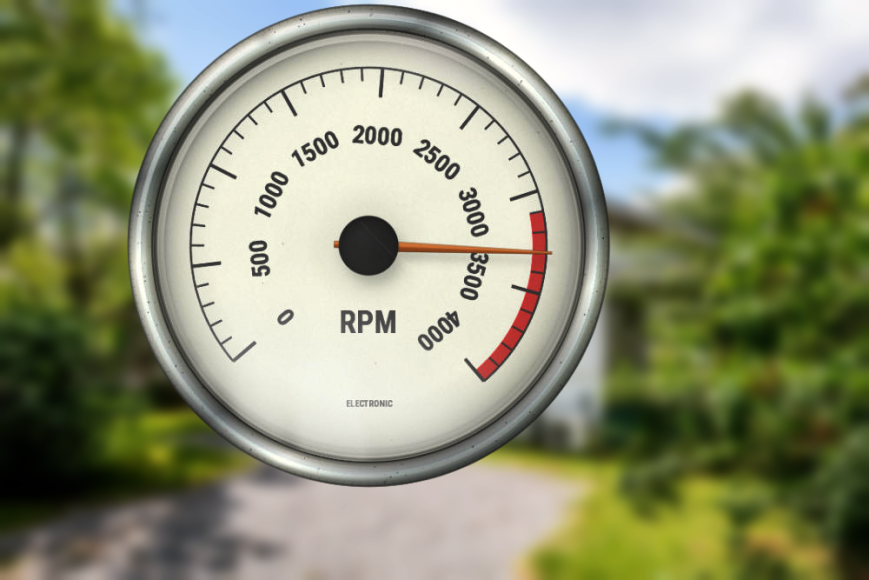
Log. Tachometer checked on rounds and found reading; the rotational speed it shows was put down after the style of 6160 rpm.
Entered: 3300 rpm
